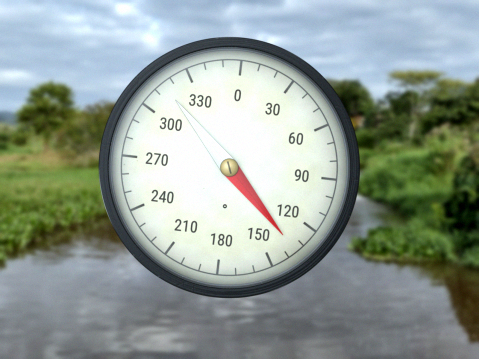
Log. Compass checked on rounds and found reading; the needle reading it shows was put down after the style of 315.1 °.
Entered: 135 °
